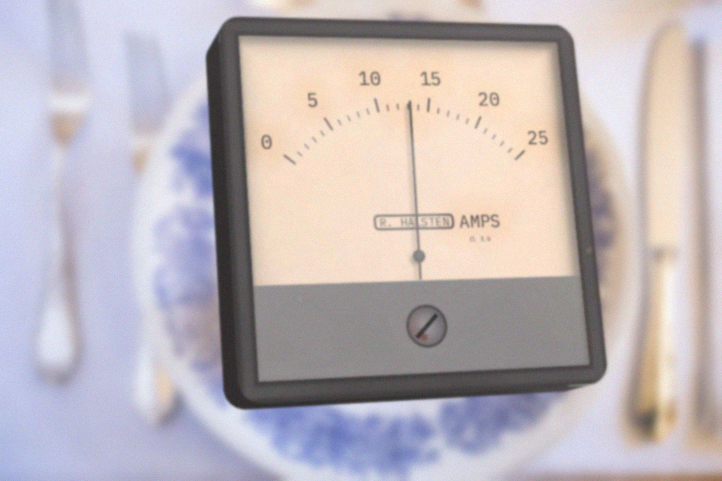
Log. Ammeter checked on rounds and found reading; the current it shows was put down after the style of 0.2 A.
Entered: 13 A
